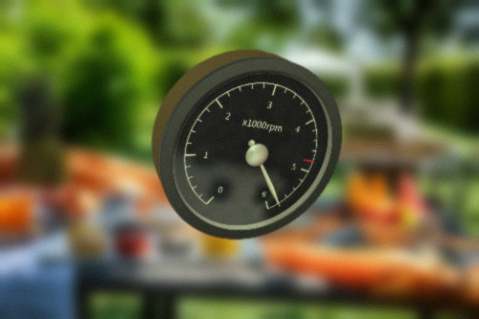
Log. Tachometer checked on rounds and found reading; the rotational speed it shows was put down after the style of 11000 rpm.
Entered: 5800 rpm
